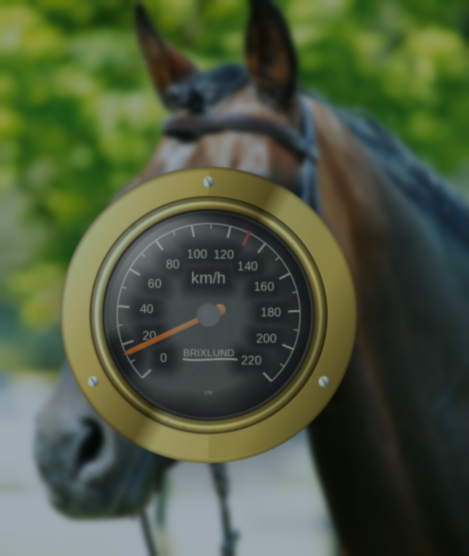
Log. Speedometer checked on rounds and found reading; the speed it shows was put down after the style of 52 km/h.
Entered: 15 km/h
